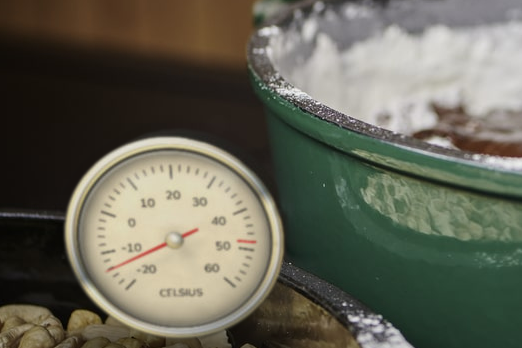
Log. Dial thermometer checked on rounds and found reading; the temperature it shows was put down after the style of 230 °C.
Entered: -14 °C
